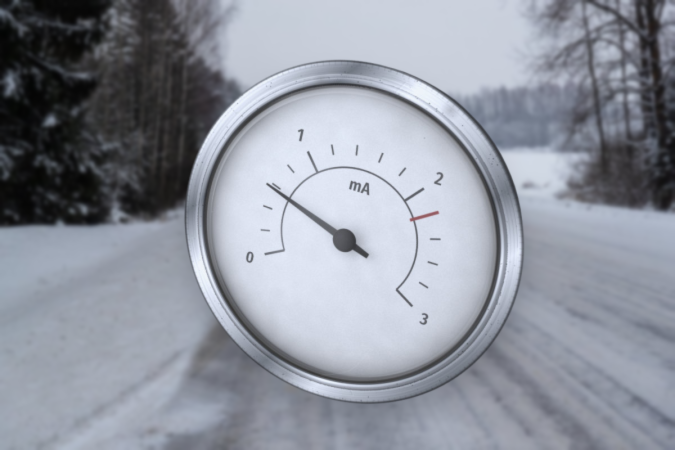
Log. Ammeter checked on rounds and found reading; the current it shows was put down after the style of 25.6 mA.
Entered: 0.6 mA
